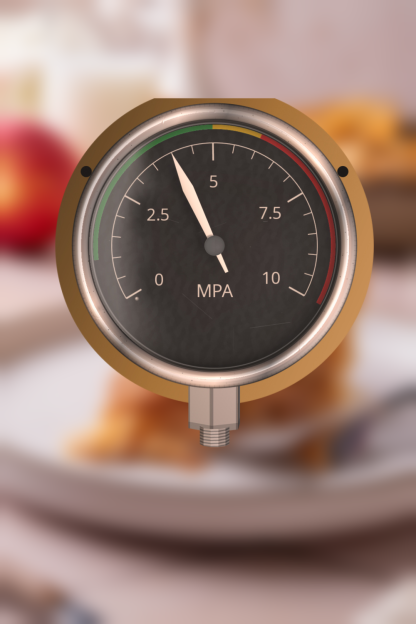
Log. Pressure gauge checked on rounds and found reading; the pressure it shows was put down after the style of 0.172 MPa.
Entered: 4 MPa
